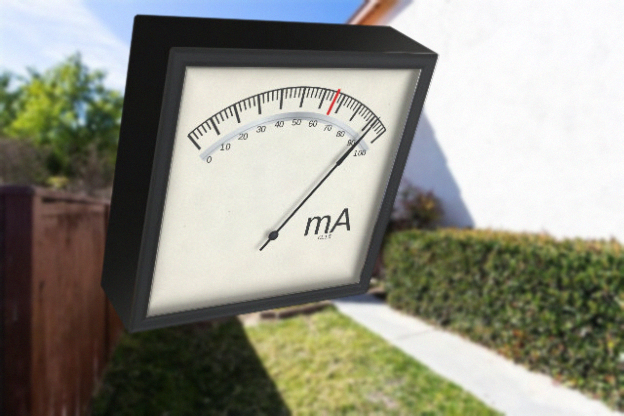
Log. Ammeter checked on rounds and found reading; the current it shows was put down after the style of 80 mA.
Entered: 90 mA
